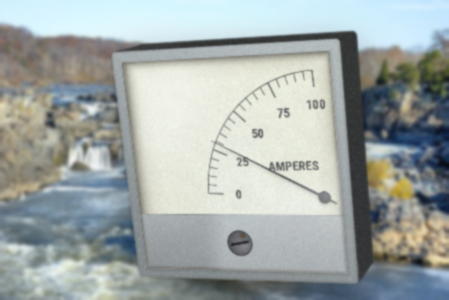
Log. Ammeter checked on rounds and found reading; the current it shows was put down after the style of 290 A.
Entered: 30 A
